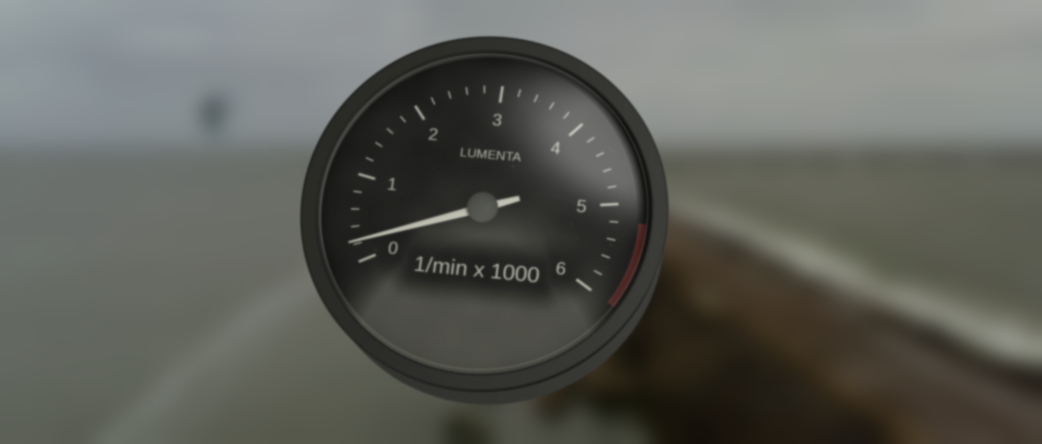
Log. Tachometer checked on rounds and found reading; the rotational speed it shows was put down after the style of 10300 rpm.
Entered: 200 rpm
